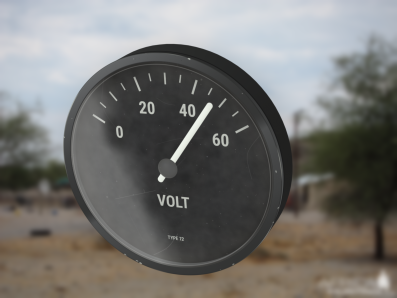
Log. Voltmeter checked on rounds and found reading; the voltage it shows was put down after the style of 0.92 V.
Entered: 47.5 V
